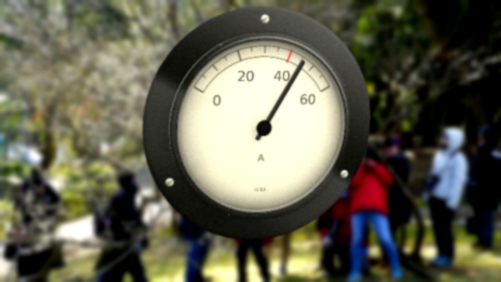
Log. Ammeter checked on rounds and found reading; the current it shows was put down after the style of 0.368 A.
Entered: 45 A
